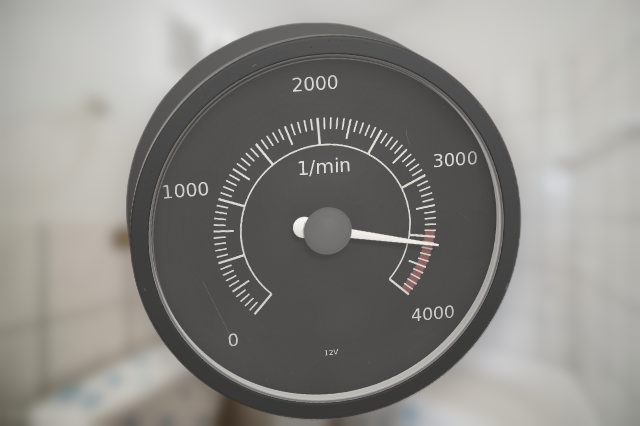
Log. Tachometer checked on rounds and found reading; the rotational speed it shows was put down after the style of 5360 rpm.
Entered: 3550 rpm
